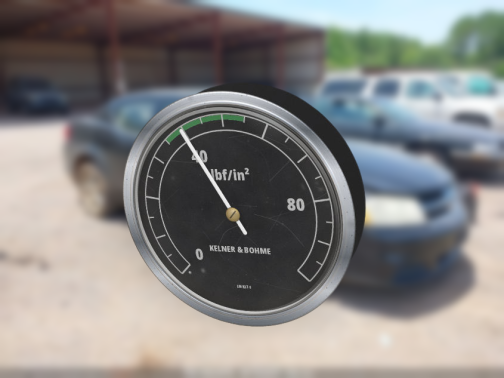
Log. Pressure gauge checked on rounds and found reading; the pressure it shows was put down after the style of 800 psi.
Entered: 40 psi
